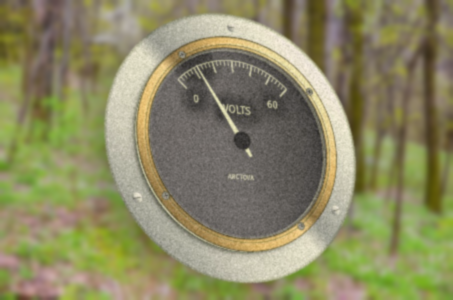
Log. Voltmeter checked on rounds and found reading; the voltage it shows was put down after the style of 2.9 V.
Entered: 10 V
